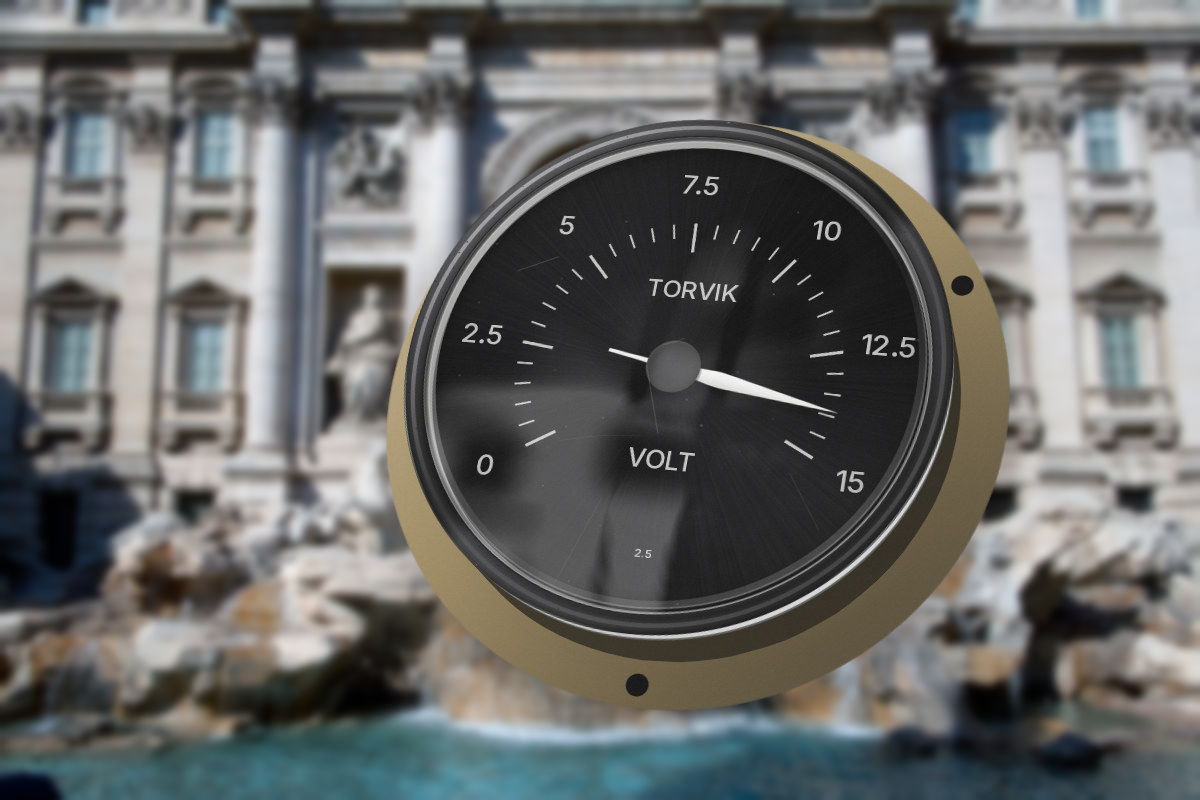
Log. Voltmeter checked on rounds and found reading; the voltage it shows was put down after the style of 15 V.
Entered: 14 V
